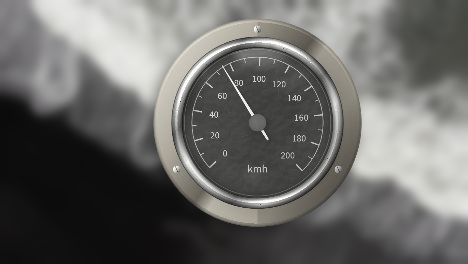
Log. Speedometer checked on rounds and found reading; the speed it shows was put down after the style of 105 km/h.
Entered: 75 km/h
